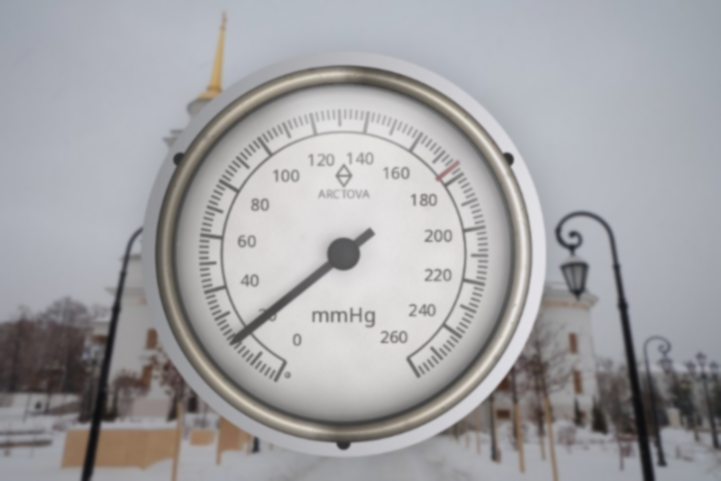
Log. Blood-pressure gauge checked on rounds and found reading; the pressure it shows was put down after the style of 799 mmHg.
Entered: 20 mmHg
